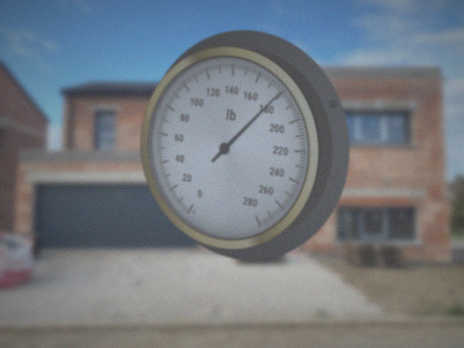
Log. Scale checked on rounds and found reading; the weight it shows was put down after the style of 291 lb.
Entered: 180 lb
